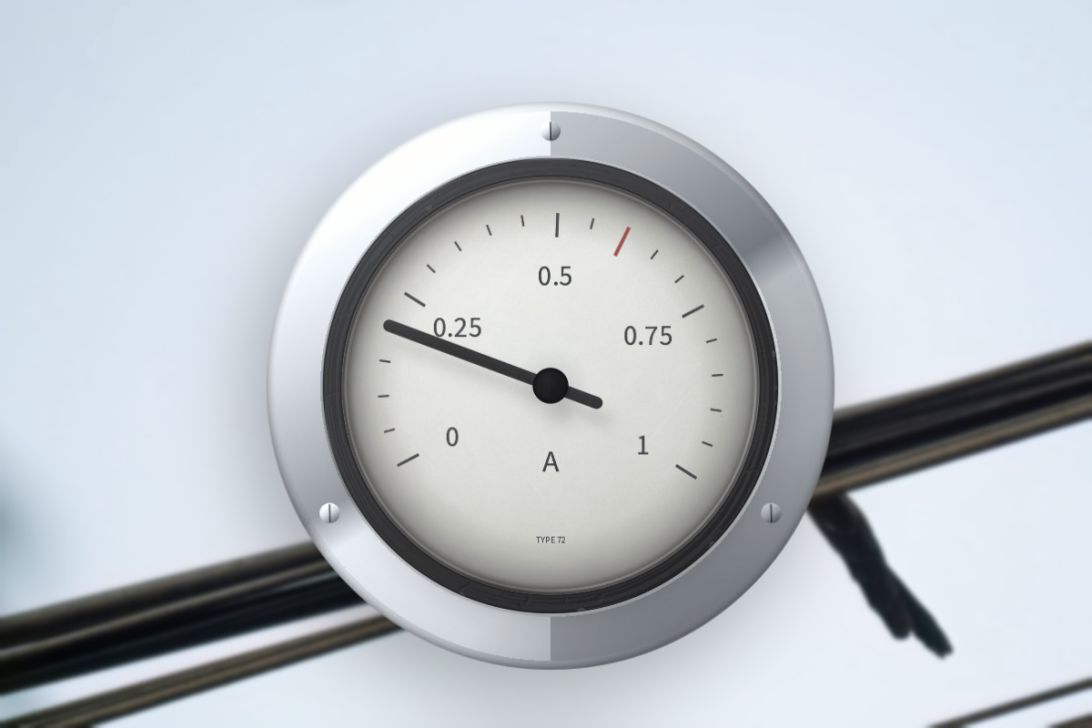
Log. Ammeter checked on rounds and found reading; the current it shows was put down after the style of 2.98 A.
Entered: 0.2 A
